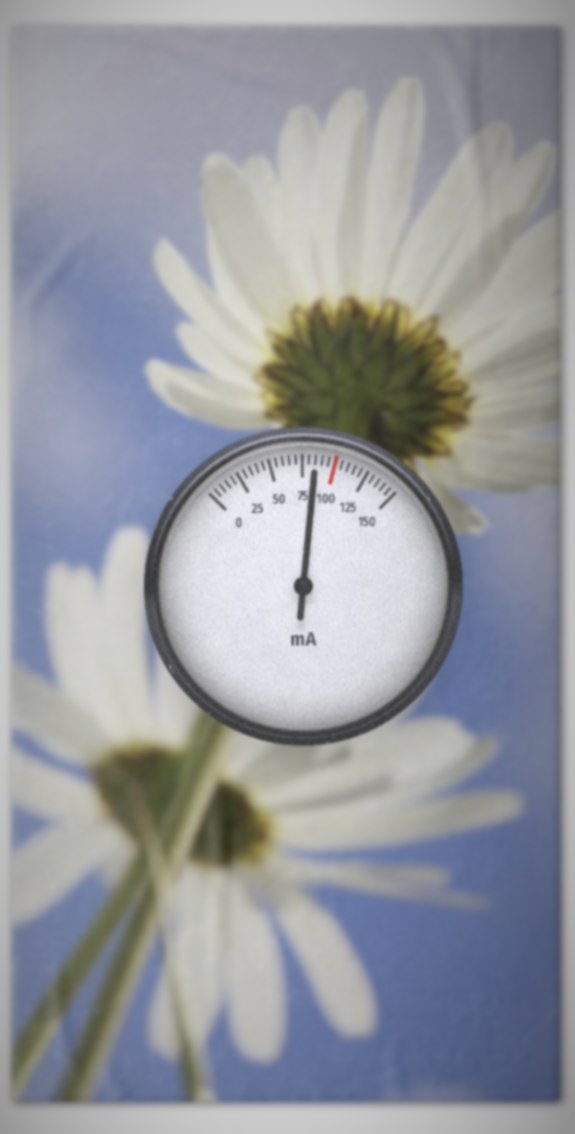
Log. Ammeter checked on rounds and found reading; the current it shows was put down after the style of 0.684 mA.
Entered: 85 mA
